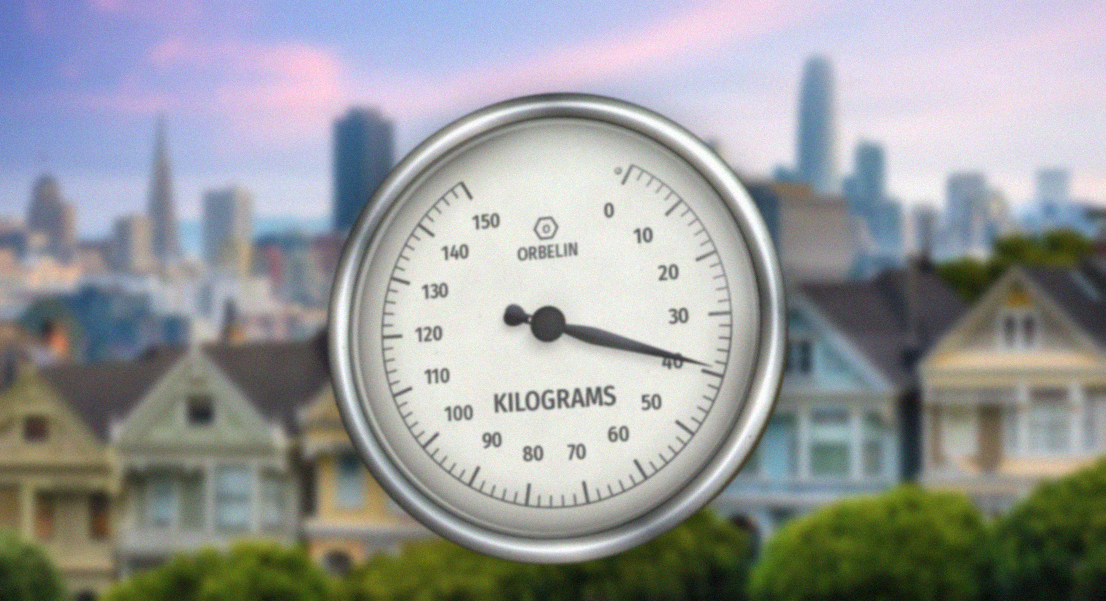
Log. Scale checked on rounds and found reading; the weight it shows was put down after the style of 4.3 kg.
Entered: 39 kg
